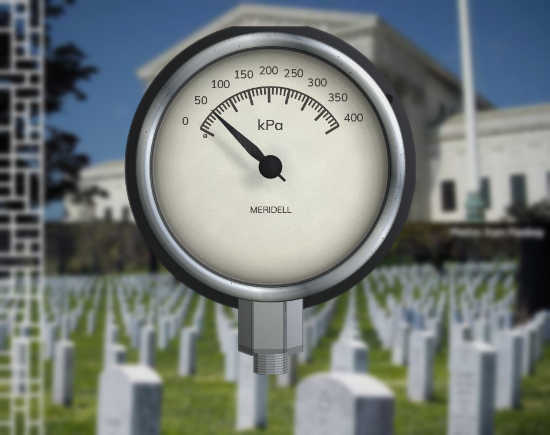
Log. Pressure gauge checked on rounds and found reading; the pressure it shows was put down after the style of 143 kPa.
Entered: 50 kPa
